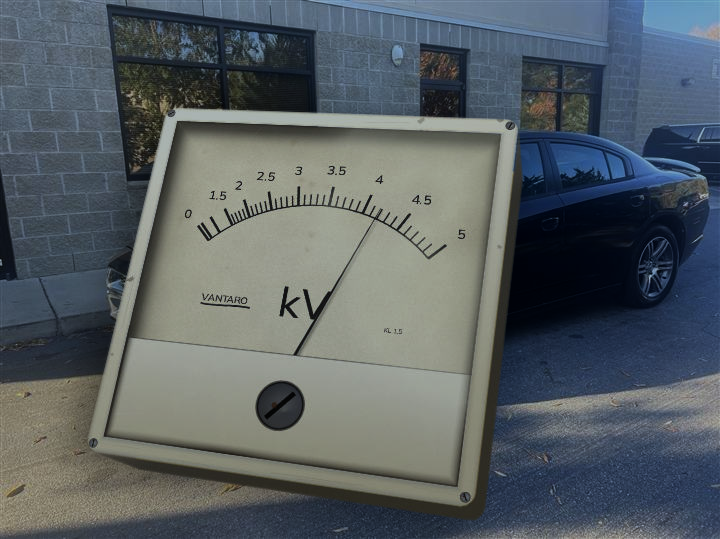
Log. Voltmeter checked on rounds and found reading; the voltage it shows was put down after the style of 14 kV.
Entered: 4.2 kV
